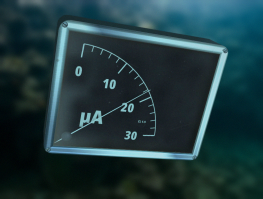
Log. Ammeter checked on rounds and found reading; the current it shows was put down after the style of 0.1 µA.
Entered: 18 µA
